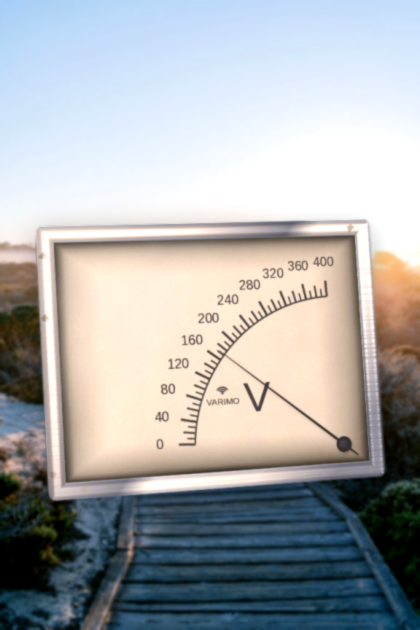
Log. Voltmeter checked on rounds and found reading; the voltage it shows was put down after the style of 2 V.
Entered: 170 V
